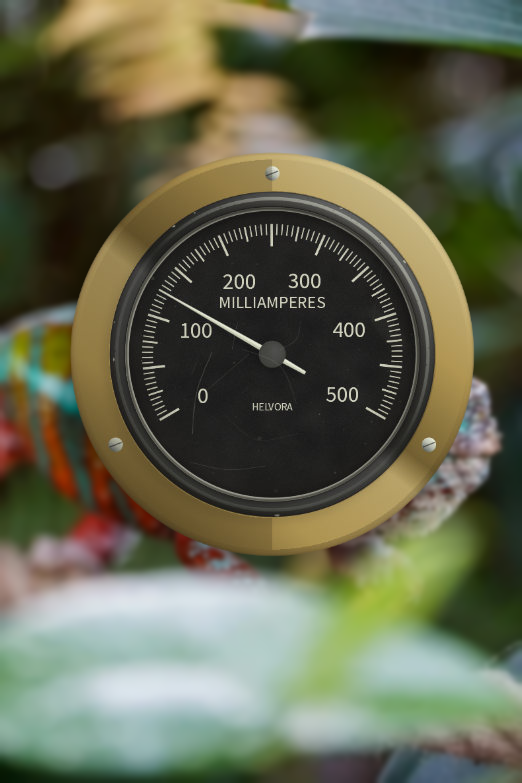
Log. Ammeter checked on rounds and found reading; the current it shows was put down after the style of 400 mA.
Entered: 125 mA
